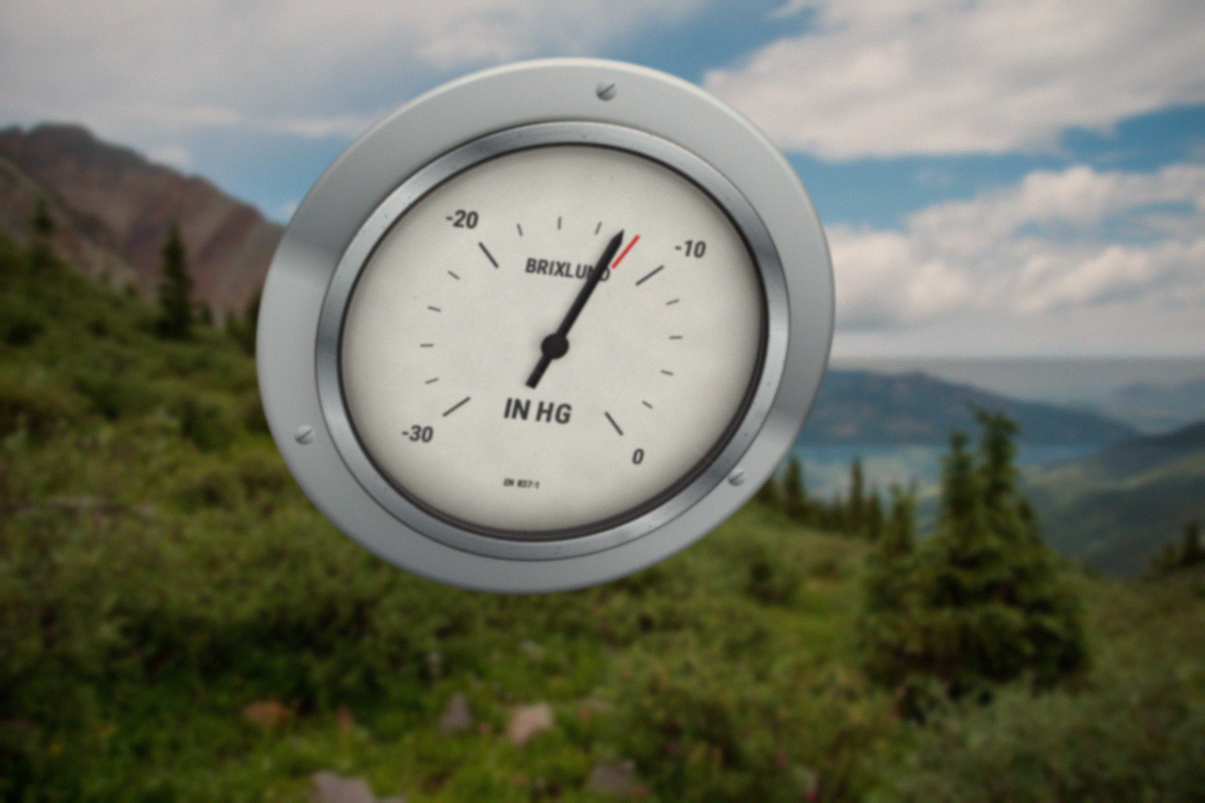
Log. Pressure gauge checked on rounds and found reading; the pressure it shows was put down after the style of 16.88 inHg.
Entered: -13 inHg
